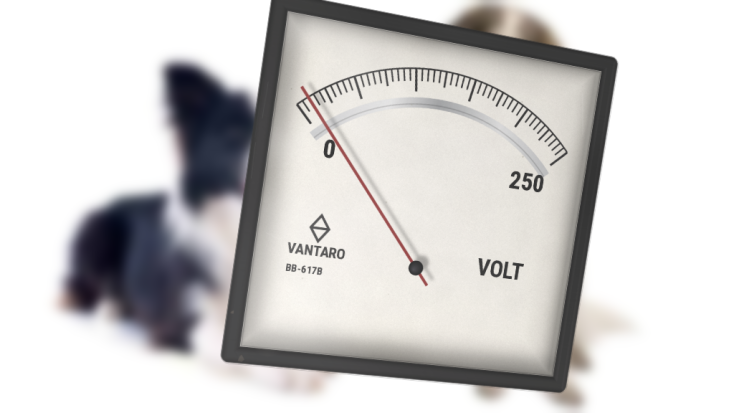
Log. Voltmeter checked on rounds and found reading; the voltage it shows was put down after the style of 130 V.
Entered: 10 V
